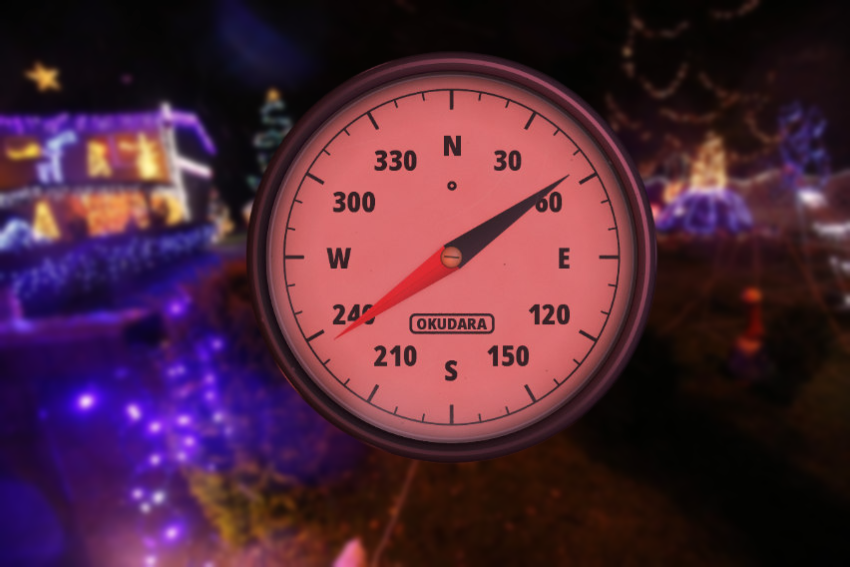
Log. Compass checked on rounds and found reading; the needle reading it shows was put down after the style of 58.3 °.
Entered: 235 °
